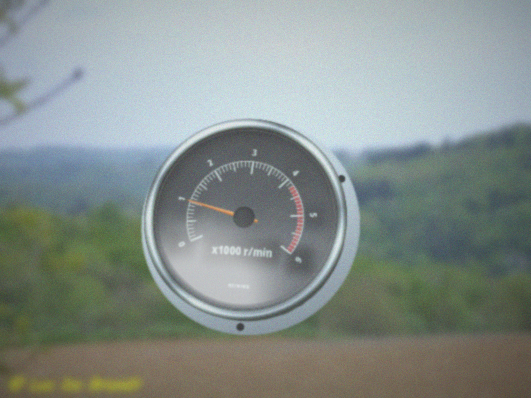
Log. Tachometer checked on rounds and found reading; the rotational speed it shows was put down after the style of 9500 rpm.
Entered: 1000 rpm
